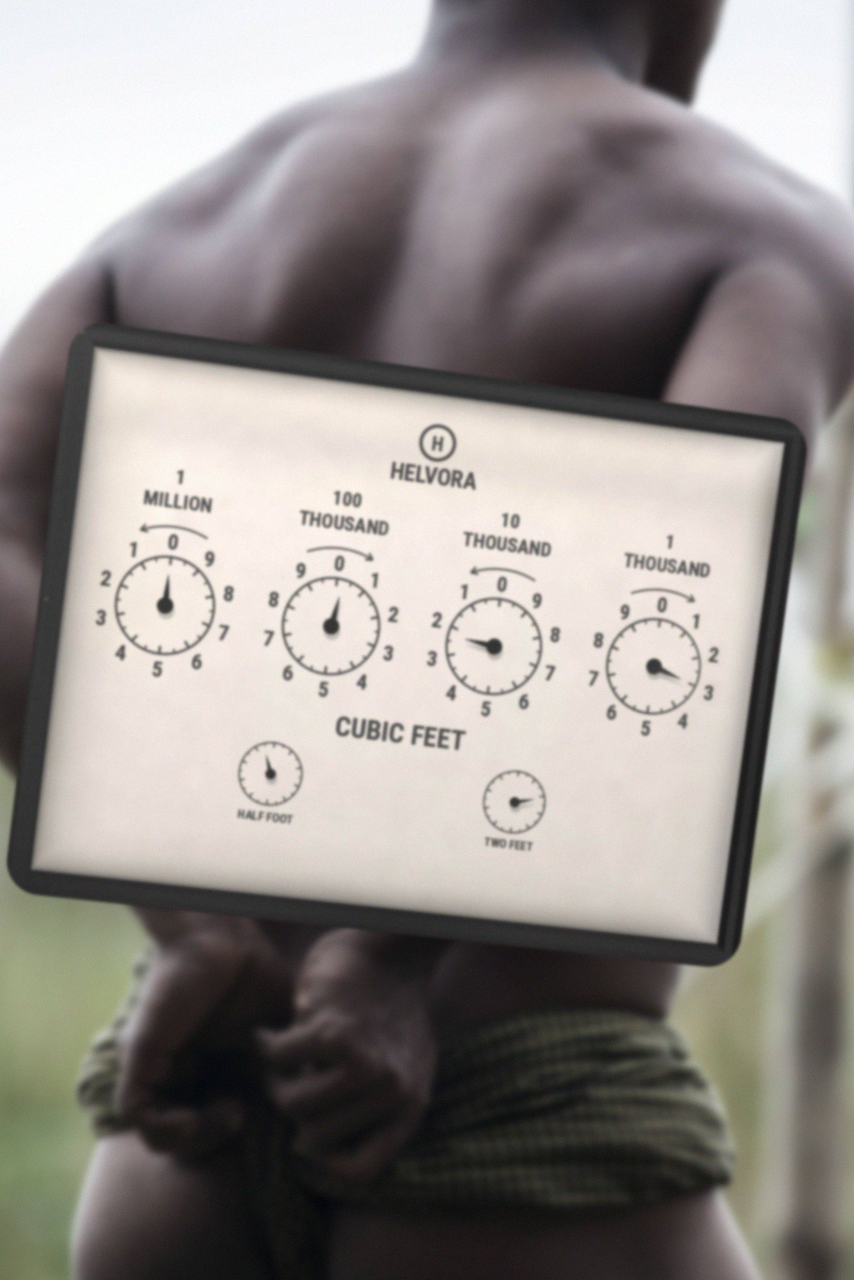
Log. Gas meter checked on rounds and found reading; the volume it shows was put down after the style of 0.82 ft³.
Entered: 2300 ft³
